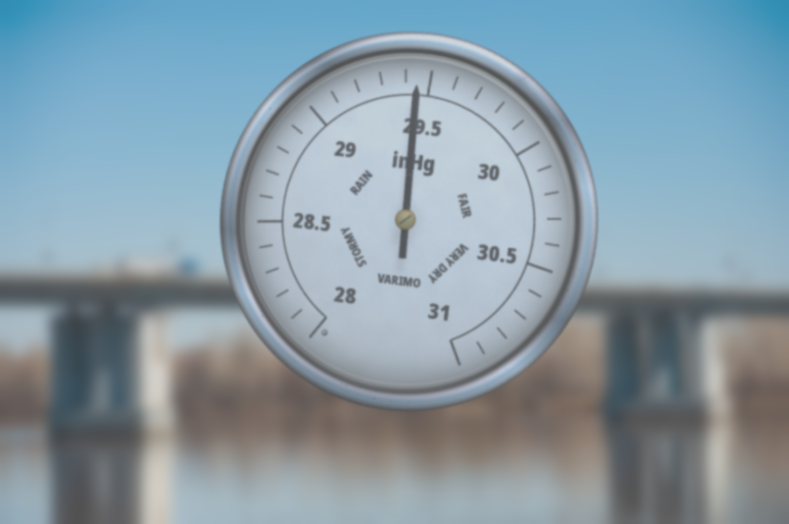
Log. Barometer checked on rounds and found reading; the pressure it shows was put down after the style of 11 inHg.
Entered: 29.45 inHg
